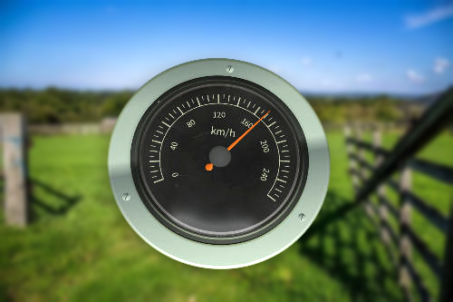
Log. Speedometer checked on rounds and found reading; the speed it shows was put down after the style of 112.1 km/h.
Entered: 170 km/h
